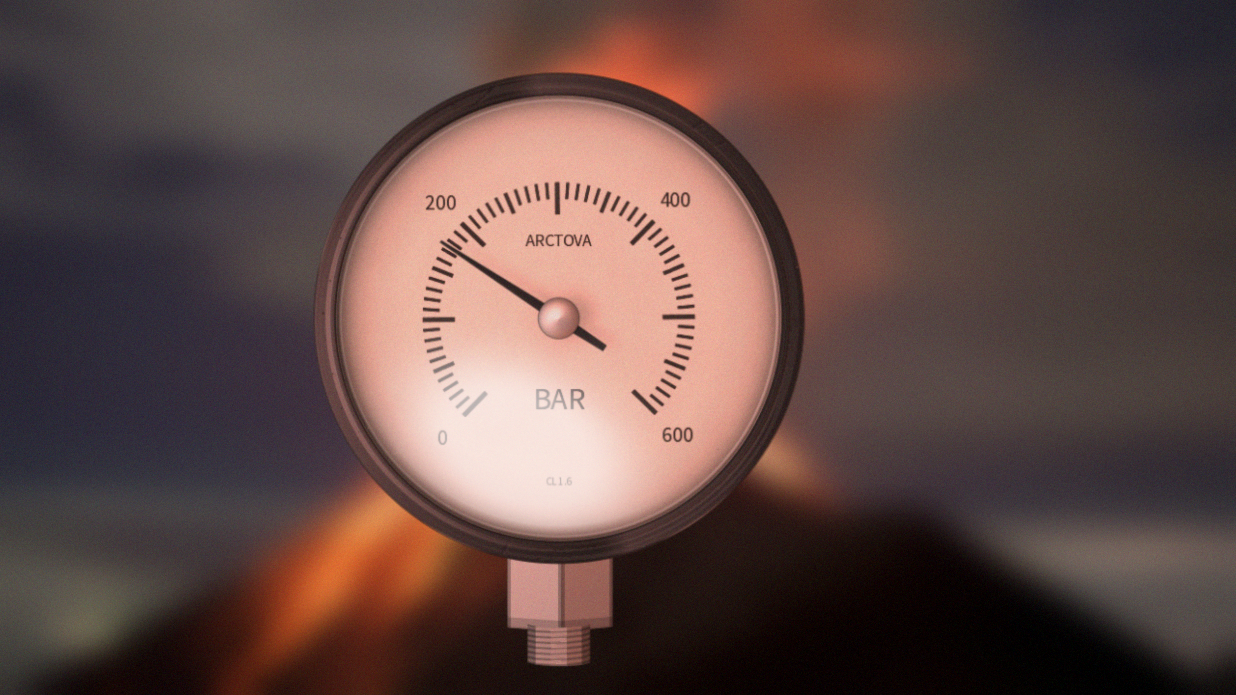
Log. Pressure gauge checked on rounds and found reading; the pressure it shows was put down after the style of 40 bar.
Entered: 175 bar
